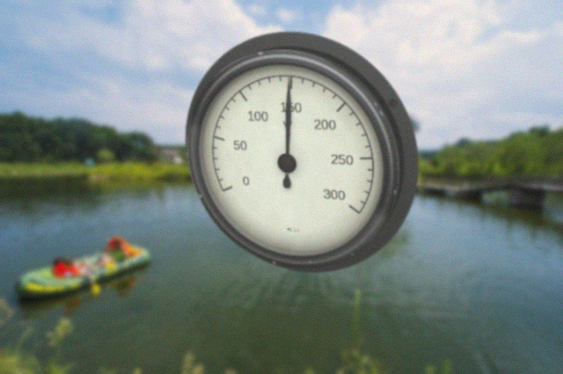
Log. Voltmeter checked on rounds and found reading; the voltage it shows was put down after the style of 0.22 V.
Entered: 150 V
